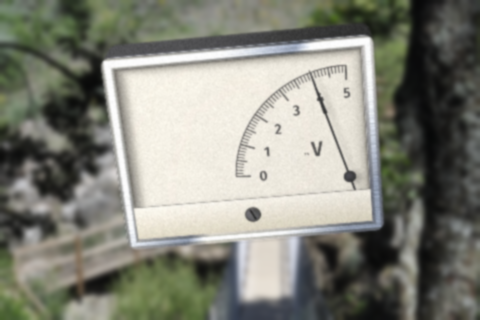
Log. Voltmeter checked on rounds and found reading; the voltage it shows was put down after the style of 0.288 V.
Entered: 4 V
